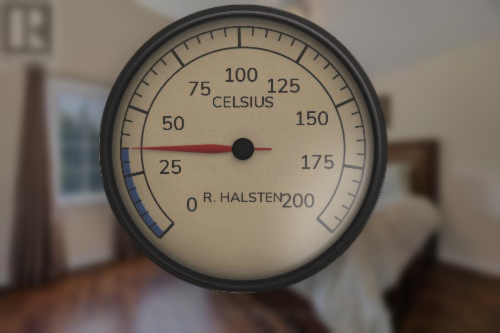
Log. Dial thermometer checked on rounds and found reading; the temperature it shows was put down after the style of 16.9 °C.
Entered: 35 °C
